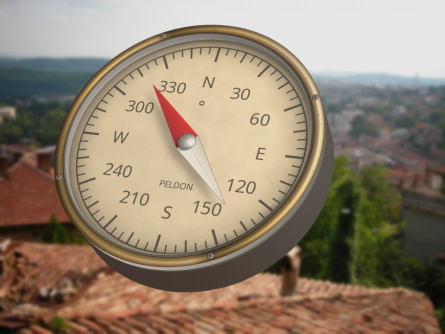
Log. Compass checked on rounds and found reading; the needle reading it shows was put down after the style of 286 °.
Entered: 317.5 °
